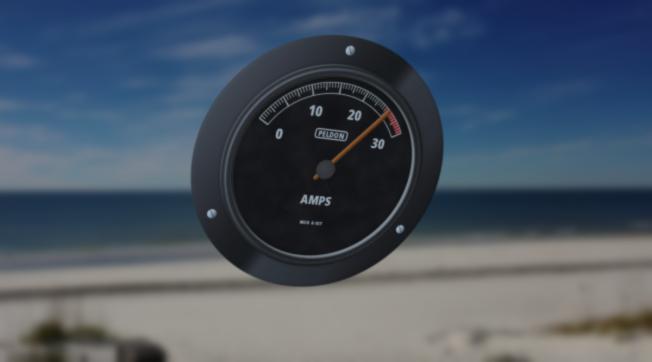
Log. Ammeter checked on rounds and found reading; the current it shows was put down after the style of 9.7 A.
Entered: 25 A
